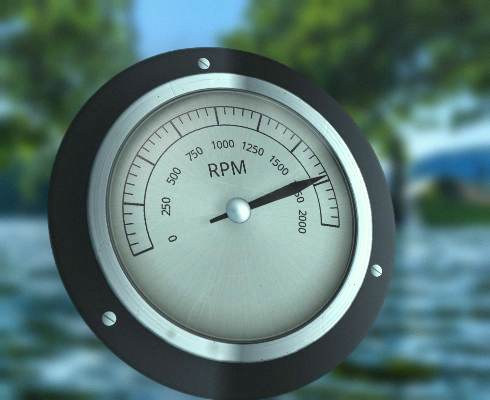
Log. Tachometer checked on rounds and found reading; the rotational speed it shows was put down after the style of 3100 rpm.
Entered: 1725 rpm
